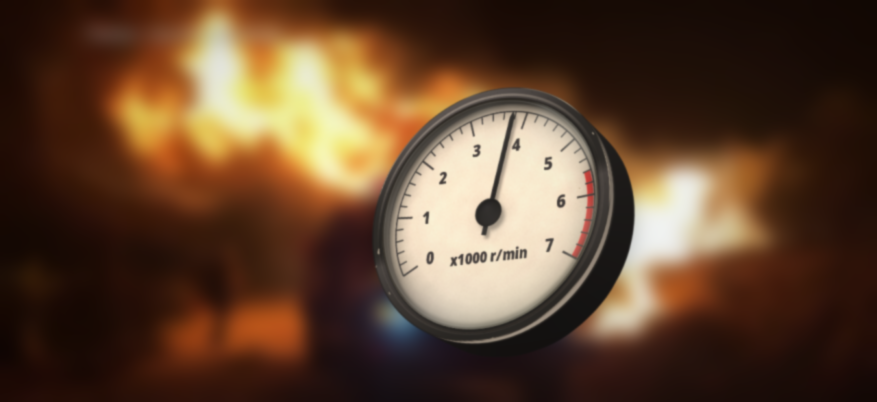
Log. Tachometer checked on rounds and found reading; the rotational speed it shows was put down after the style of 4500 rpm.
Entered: 3800 rpm
